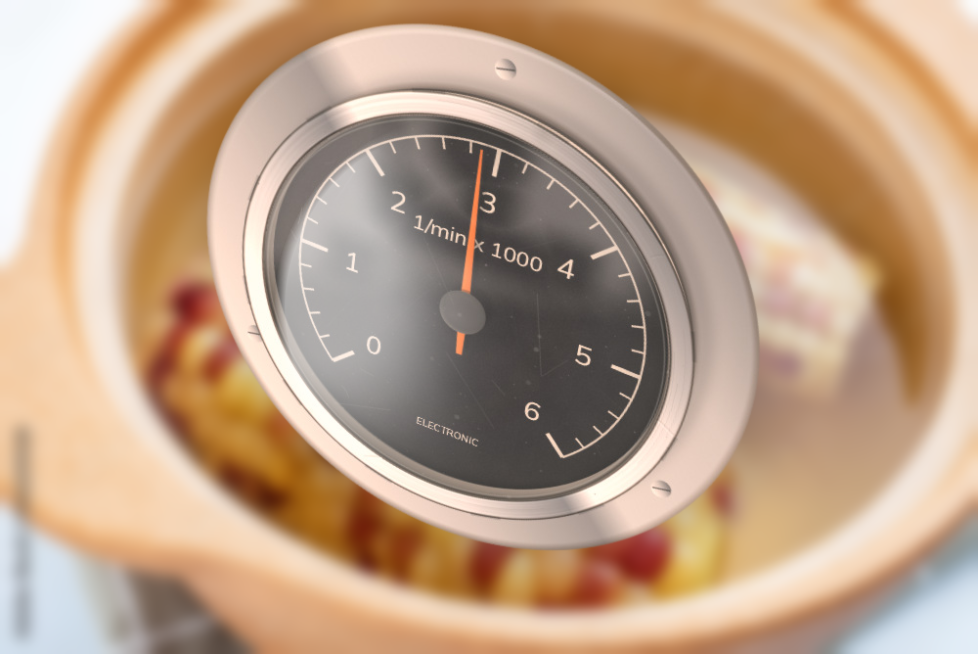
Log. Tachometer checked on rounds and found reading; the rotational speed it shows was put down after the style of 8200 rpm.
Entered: 2900 rpm
